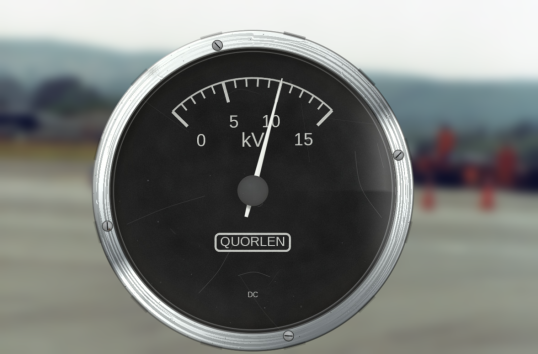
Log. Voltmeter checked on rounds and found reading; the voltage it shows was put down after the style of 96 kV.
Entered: 10 kV
